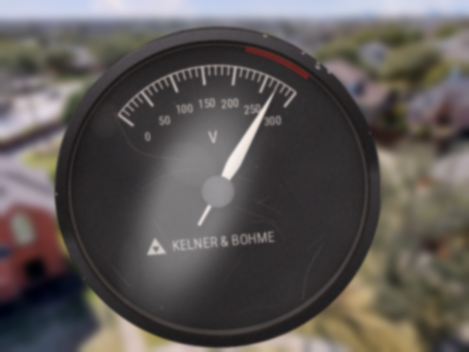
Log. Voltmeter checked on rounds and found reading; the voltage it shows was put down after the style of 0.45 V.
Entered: 270 V
